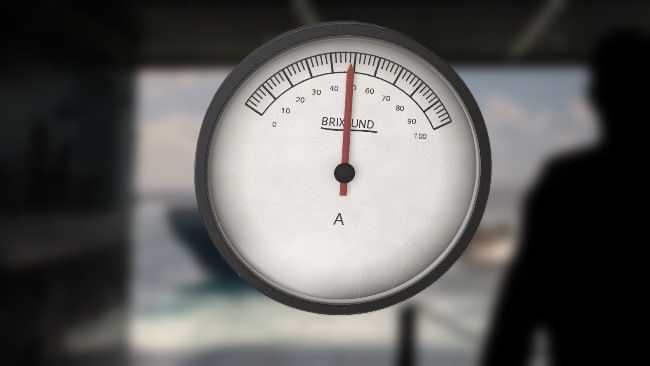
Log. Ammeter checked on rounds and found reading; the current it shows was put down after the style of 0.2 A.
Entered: 48 A
